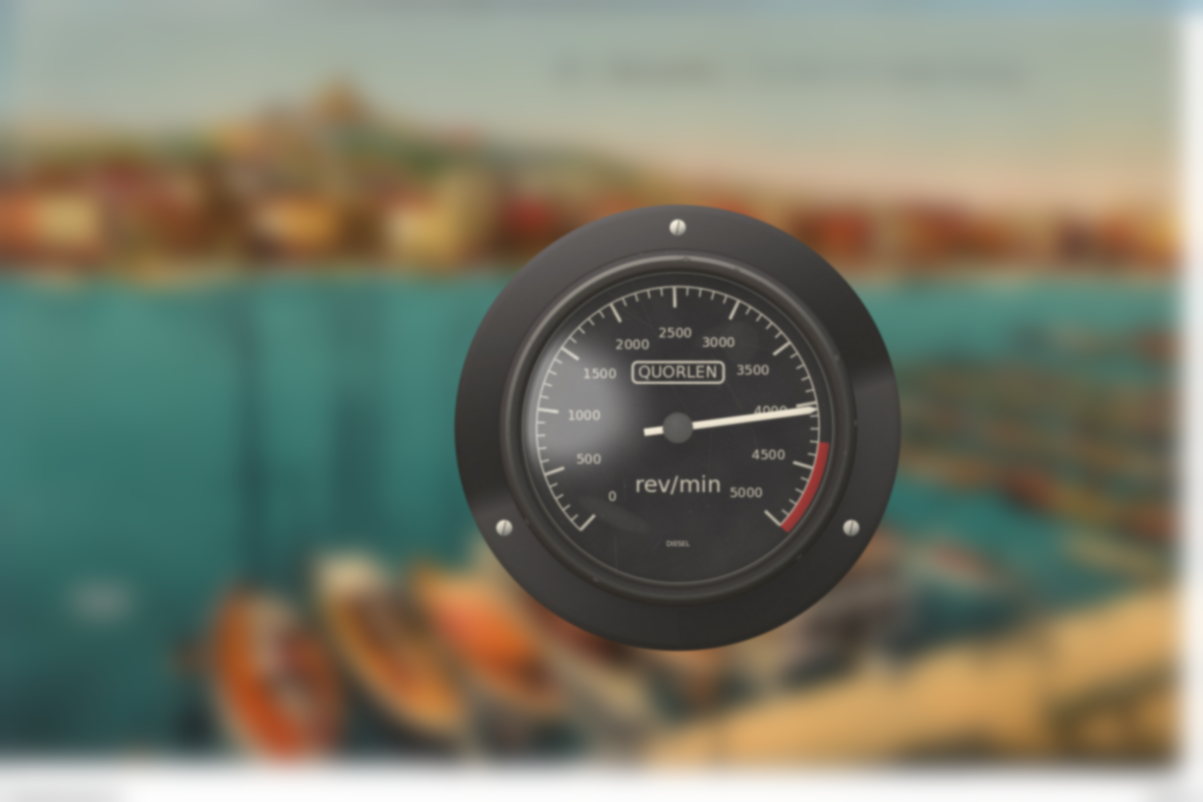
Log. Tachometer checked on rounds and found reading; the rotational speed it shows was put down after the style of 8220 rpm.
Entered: 4050 rpm
